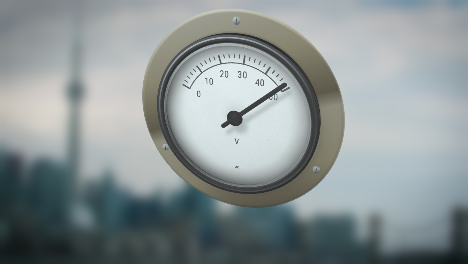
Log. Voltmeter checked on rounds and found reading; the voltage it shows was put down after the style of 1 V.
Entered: 48 V
